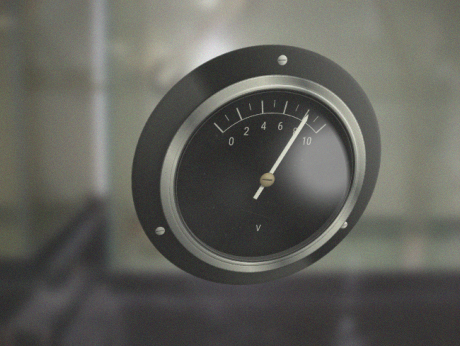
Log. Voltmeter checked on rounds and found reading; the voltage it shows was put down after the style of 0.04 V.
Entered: 8 V
